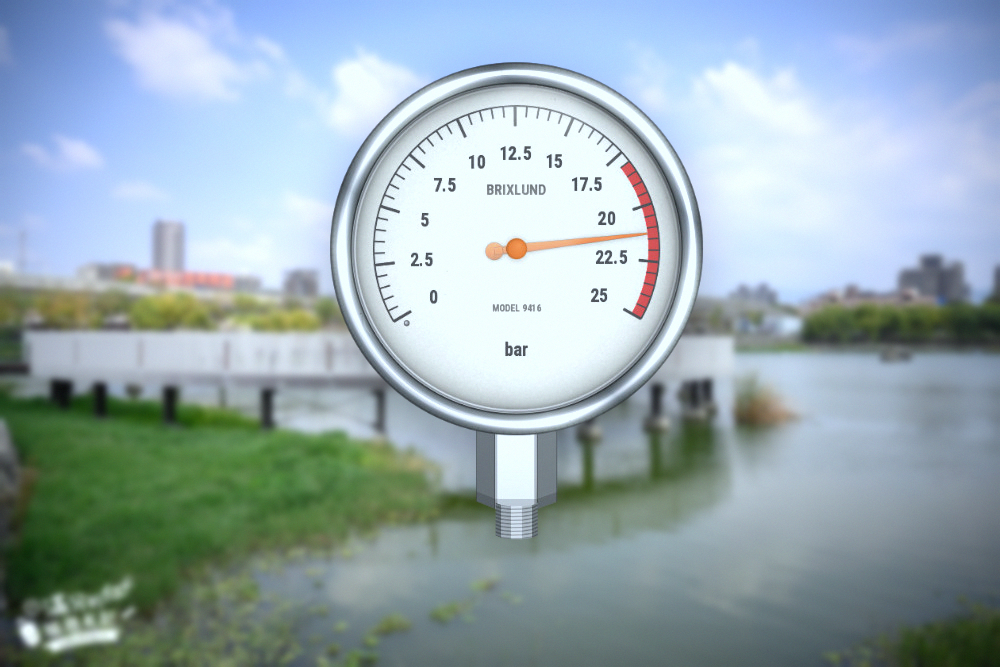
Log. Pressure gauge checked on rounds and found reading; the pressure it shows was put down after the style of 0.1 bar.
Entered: 21.25 bar
